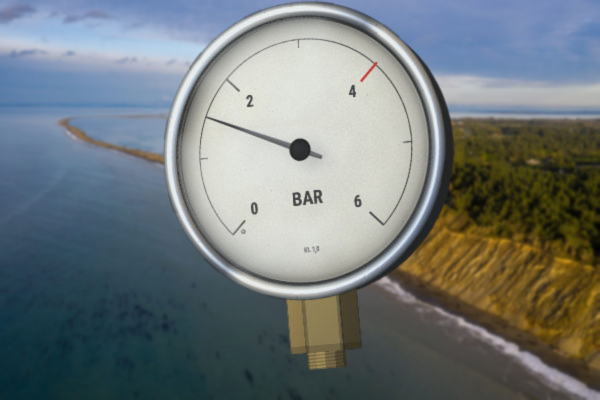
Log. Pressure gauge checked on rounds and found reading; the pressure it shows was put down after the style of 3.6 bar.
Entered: 1.5 bar
